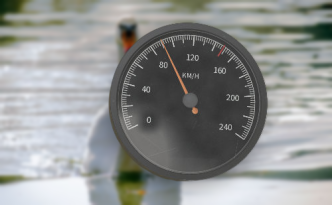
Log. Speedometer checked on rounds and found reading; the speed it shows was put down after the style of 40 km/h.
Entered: 90 km/h
